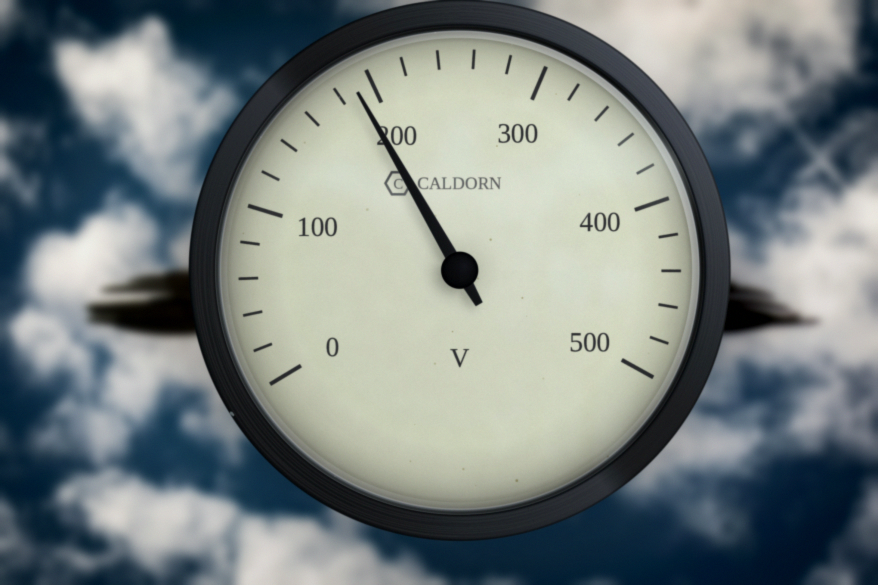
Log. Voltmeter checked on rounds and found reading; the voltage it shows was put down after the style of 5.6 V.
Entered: 190 V
